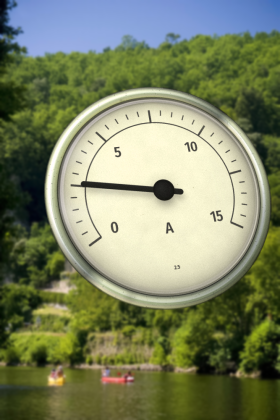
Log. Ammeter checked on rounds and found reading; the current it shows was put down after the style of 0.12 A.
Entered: 2.5 A
